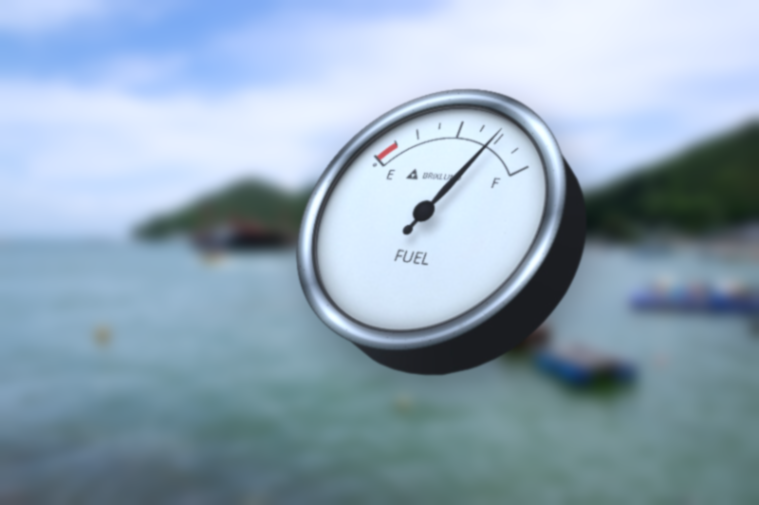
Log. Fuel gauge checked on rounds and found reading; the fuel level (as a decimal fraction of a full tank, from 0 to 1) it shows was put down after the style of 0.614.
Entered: 0.75
